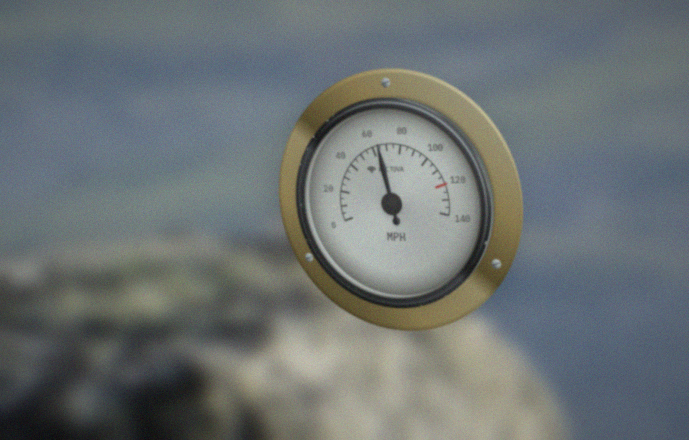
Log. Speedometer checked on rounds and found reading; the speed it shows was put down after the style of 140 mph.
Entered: 65 mph
